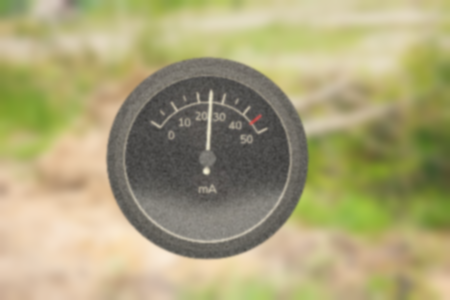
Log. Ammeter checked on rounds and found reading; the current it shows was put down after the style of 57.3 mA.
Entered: 25 mA
